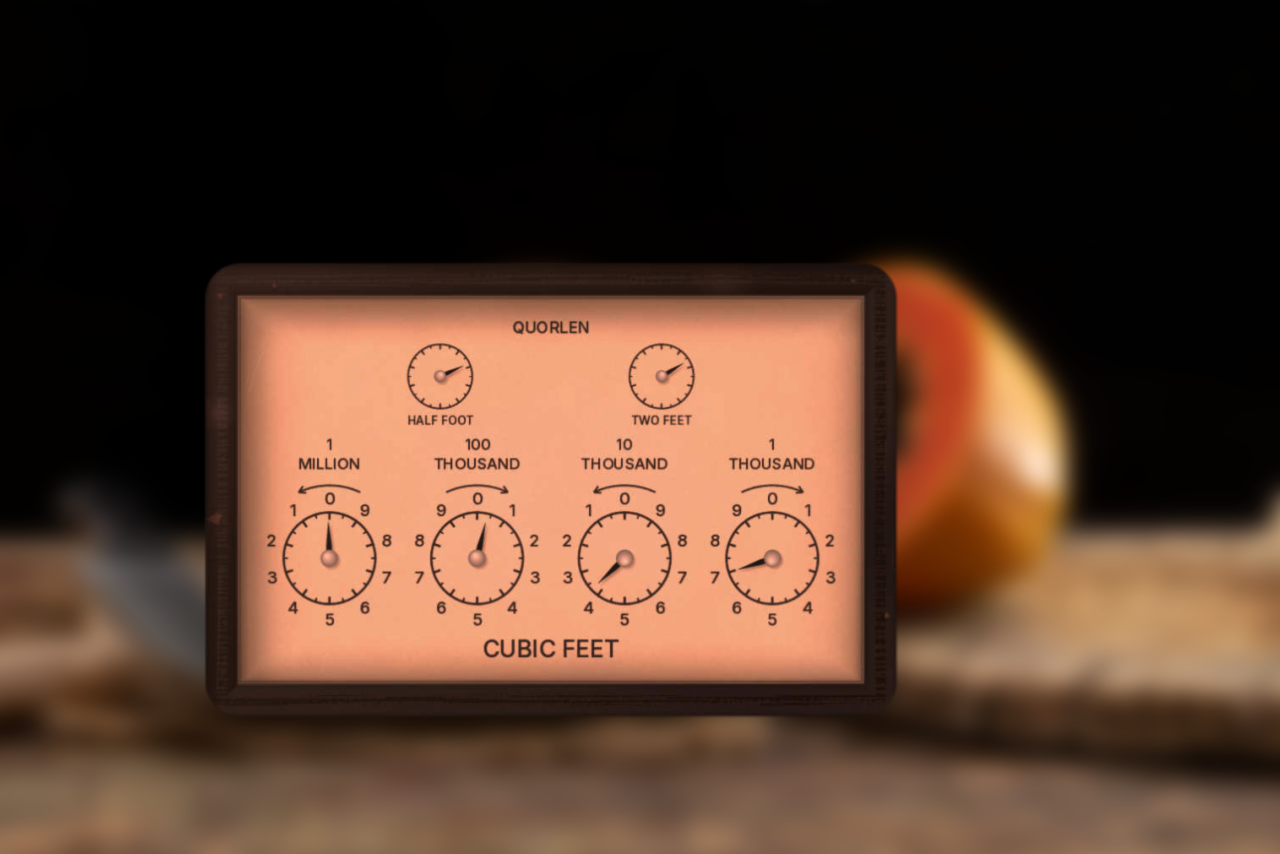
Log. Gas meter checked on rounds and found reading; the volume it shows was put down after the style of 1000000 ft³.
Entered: 3700 ft³
